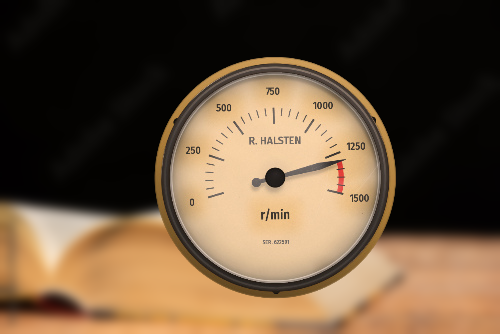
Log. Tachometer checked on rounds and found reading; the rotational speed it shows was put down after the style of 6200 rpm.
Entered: 1300 rpm
